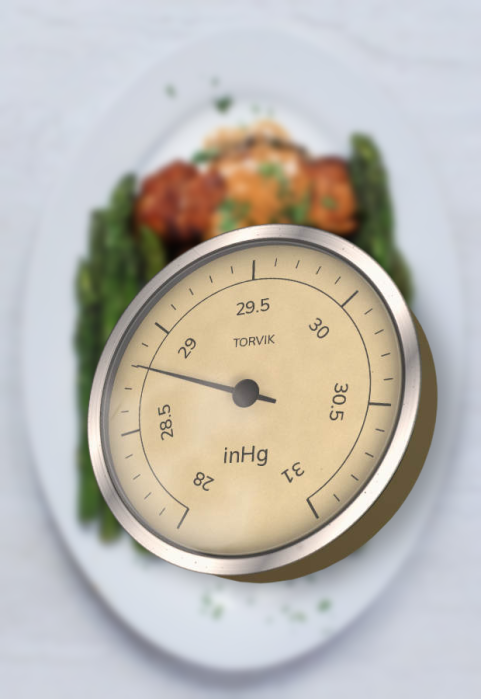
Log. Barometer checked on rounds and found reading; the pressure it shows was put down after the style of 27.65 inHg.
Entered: 28.8 inHg
